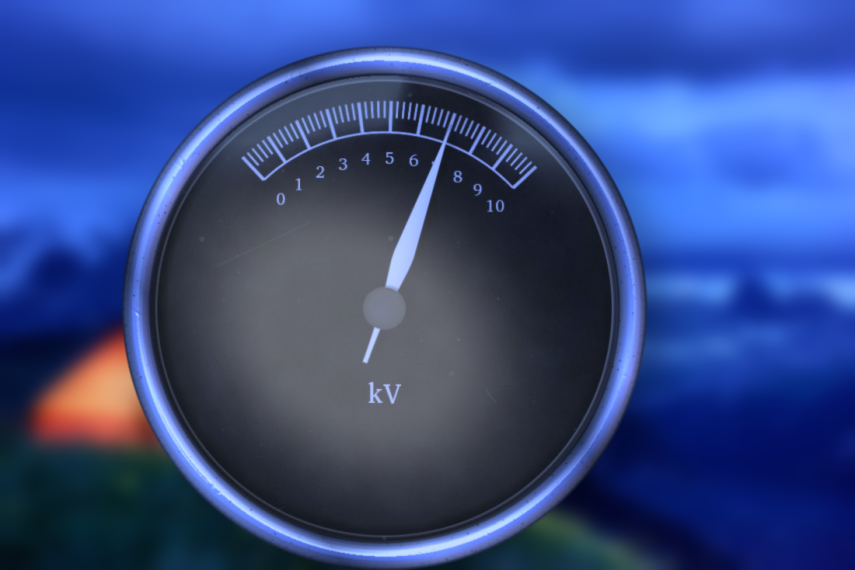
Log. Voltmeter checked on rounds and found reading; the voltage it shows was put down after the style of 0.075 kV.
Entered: 7 kV
